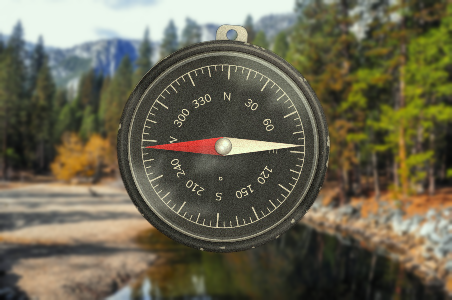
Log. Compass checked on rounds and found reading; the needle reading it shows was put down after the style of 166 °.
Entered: 265 °
